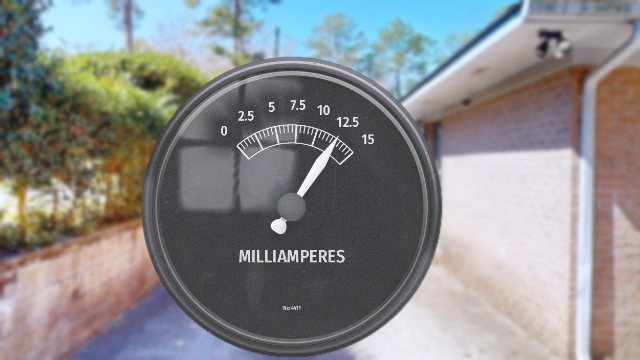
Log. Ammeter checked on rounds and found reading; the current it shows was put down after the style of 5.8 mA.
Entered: 12.5 mA
